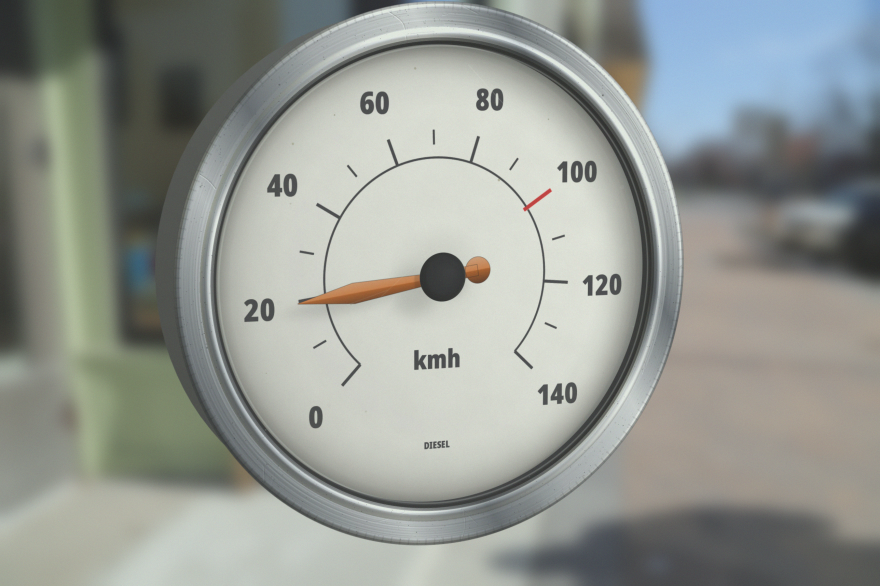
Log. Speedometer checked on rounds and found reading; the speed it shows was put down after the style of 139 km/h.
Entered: 20 km/h
